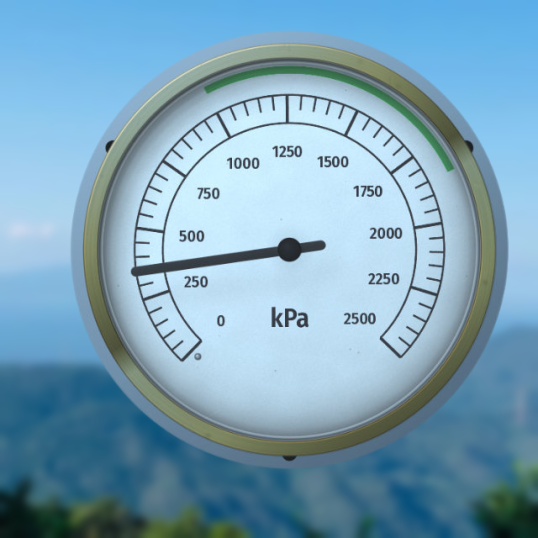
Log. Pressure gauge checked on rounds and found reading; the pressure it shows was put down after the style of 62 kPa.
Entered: 350 kPa
